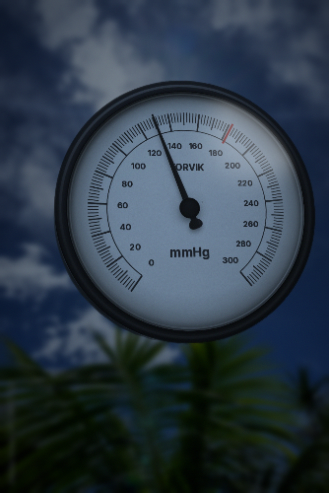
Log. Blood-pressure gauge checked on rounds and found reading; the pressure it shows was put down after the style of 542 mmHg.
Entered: 130 mmHg
